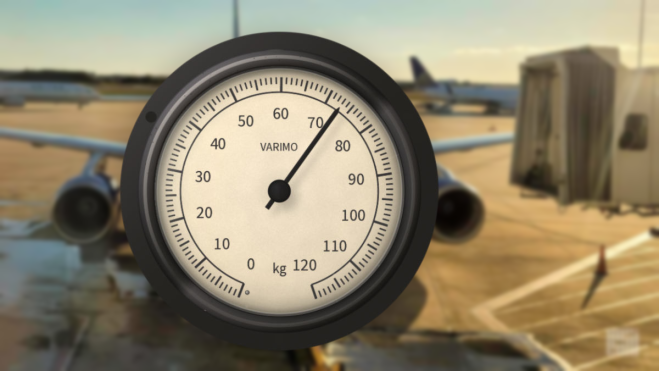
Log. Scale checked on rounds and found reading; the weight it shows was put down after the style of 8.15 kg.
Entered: 73 kg
